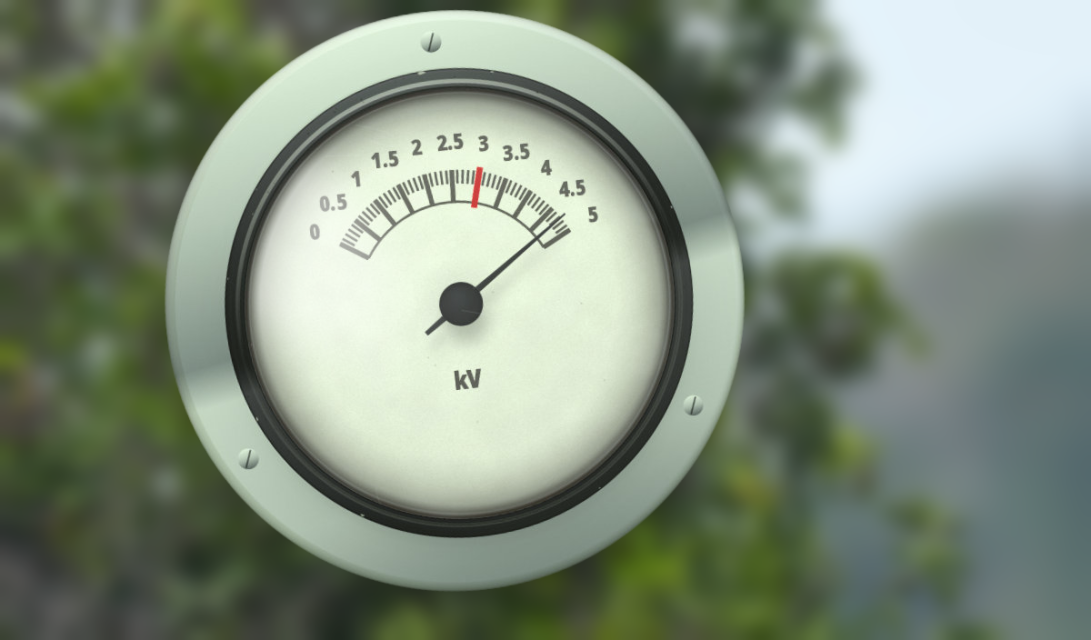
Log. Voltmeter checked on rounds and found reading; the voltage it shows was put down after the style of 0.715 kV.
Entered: 4.7 kV
